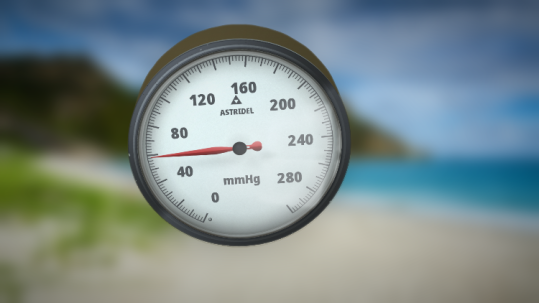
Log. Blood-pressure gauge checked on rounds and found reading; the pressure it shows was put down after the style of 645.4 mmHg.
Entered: 60 mmHg
